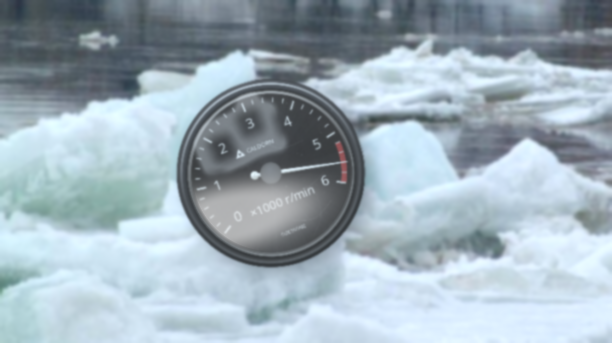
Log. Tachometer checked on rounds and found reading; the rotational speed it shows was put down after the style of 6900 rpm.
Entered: 5600 rpm
